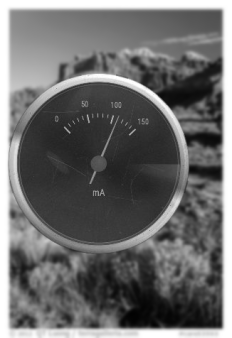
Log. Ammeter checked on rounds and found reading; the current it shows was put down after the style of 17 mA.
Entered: 110 mA
